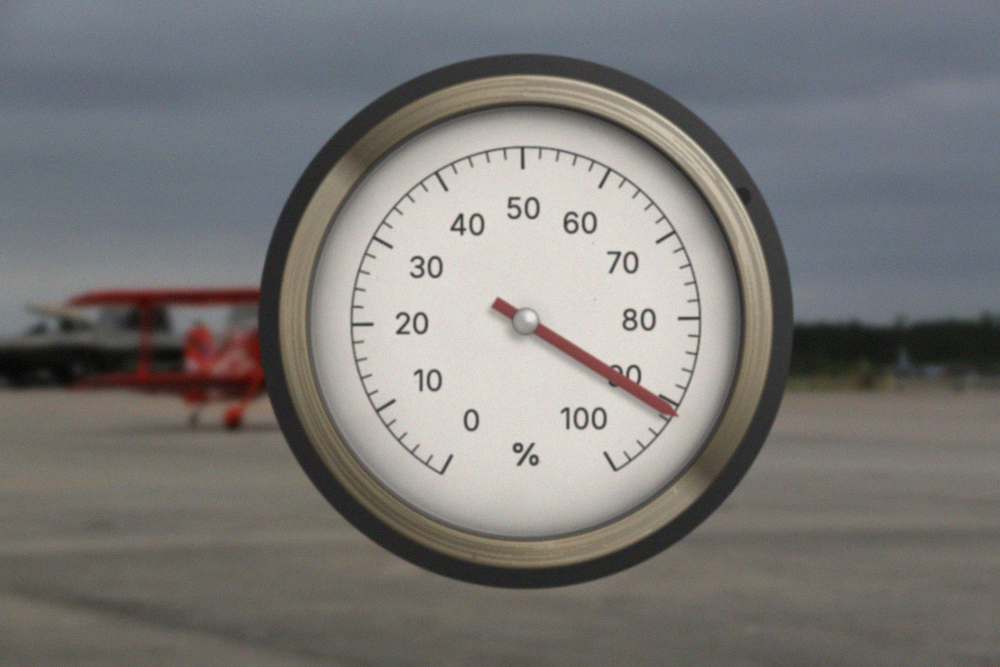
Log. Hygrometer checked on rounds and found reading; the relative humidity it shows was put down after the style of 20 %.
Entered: 91 %
